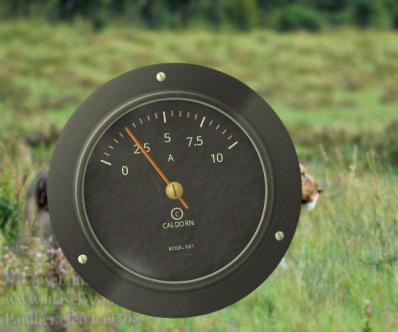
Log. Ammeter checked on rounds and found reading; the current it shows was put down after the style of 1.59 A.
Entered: 2.5 A
